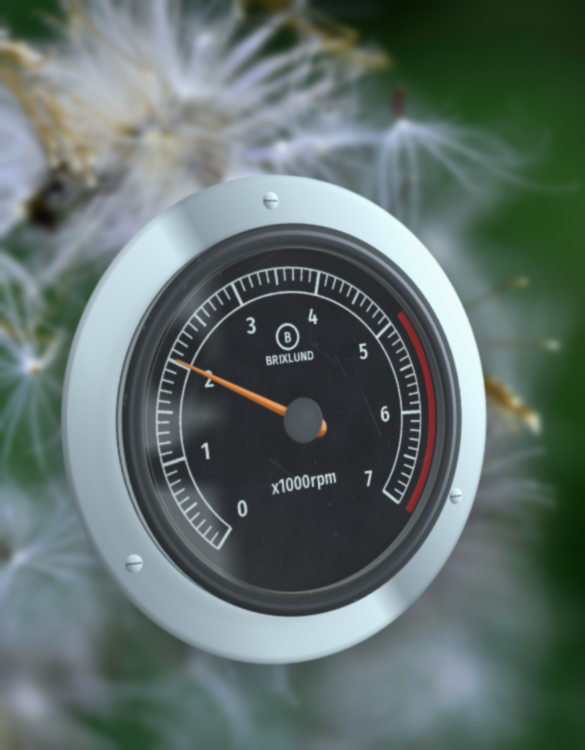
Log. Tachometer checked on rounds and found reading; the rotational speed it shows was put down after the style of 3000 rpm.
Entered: 2000 rpm
